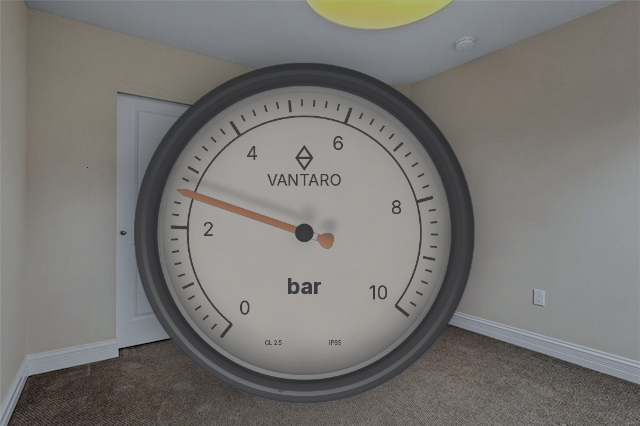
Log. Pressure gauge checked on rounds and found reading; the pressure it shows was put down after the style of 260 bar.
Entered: 2.6 bar
